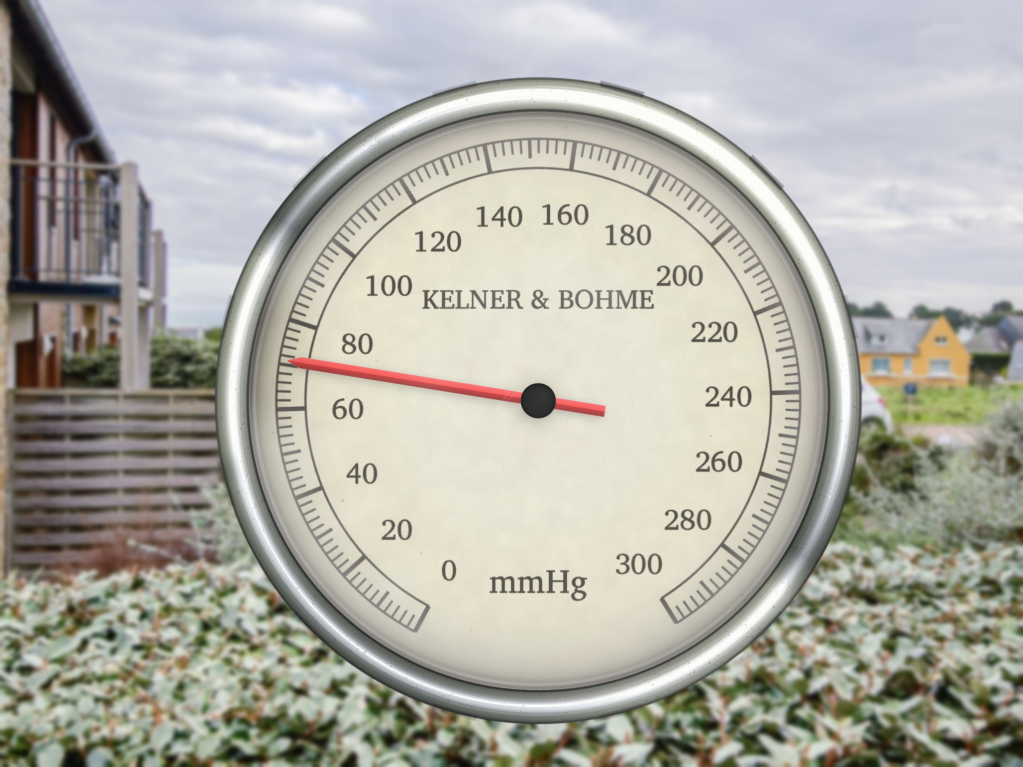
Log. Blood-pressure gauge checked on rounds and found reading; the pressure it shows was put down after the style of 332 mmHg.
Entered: 71 mmHg
